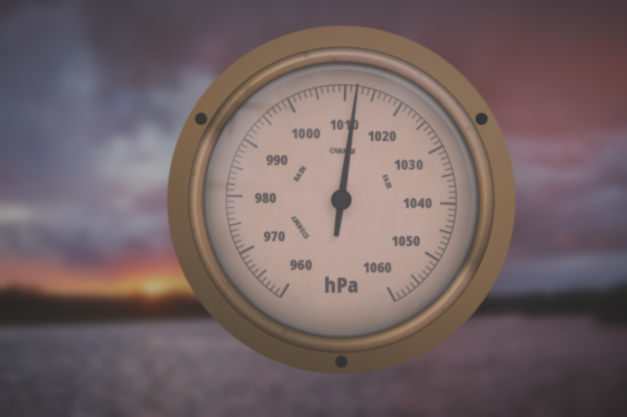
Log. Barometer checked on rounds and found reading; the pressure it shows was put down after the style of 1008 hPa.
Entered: 1012 hPa
